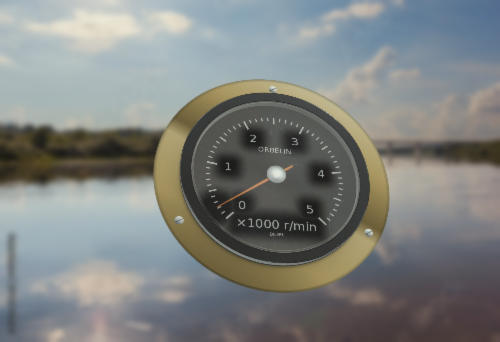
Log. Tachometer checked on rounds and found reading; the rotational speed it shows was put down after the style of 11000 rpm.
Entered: 200 rpm
